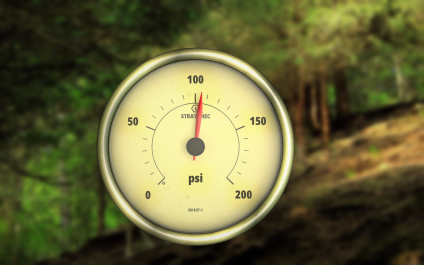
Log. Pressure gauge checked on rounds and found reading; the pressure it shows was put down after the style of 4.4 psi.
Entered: 105 psi
